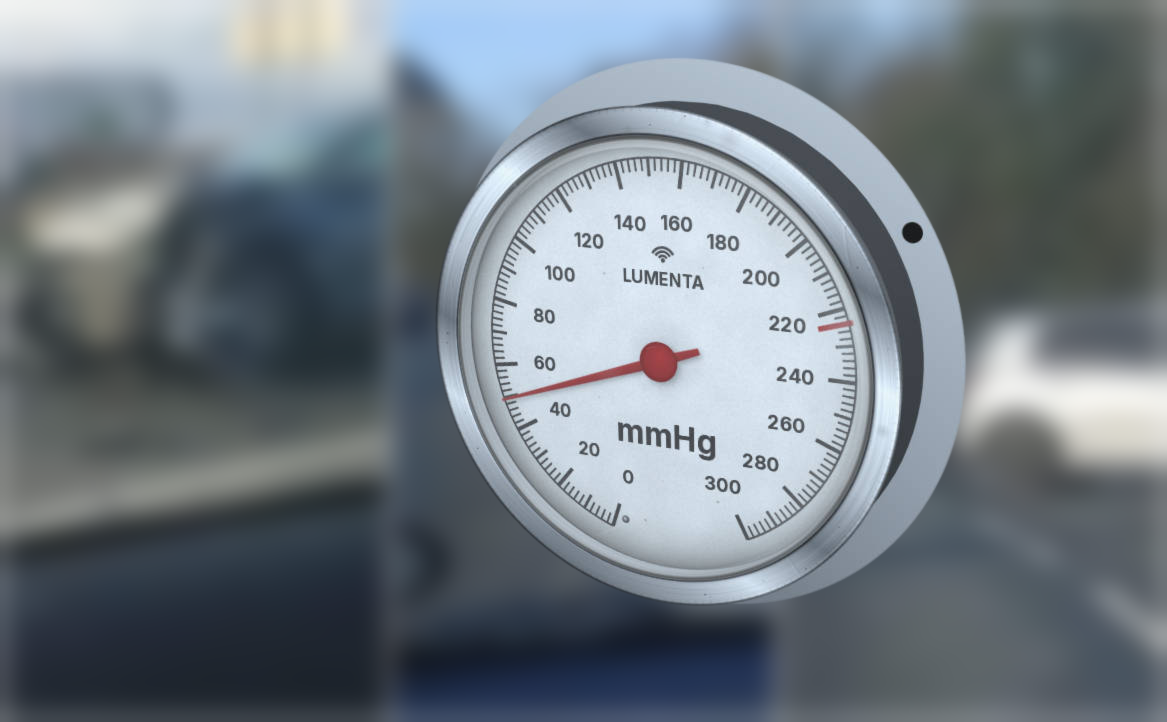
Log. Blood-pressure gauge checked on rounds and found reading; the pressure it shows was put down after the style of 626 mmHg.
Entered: 50 mmHg
